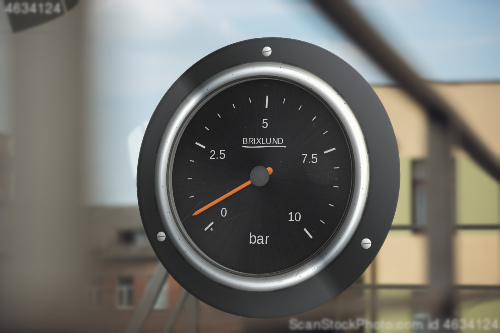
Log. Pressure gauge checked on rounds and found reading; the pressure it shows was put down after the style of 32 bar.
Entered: 0.5 bar
